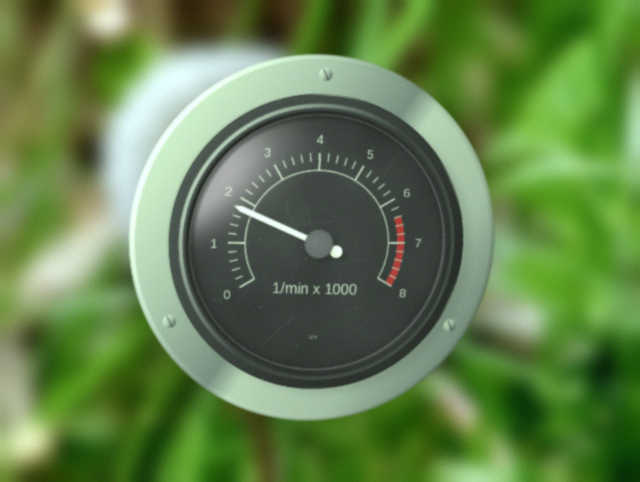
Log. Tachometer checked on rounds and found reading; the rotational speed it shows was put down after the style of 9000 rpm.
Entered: 1800 rpm
